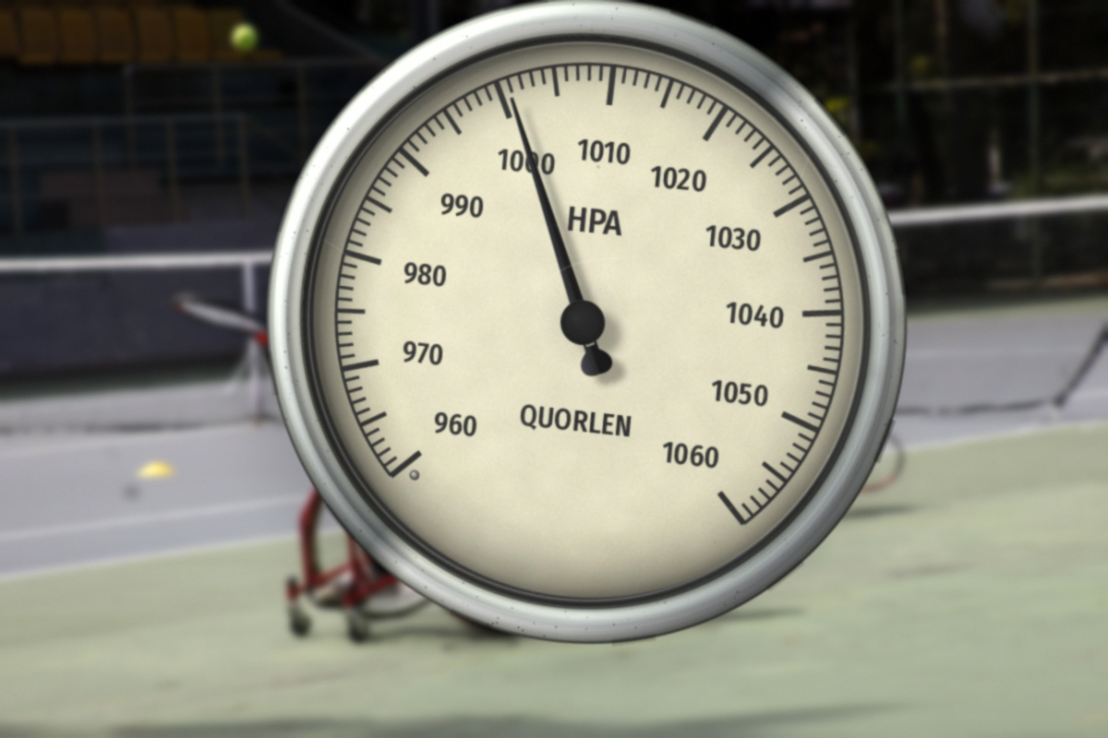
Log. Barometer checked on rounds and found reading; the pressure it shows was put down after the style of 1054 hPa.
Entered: 1001 hPa
